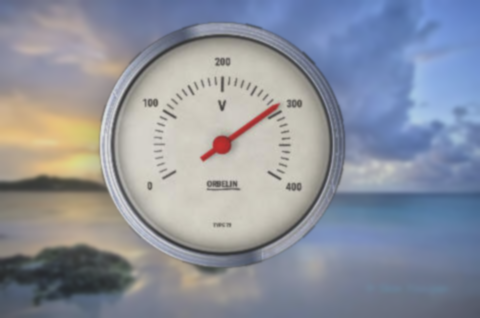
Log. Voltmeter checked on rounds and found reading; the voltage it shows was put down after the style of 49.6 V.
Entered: 290 V
